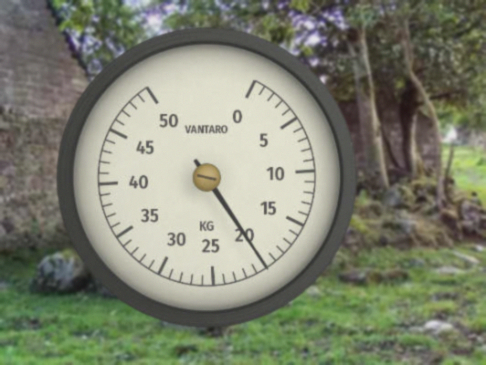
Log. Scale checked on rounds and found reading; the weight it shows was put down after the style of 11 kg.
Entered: 20 kg
